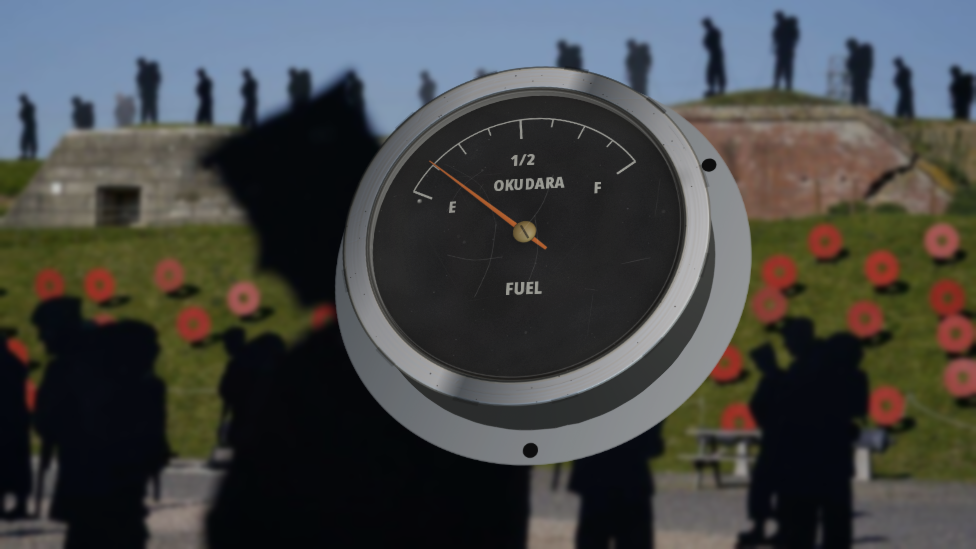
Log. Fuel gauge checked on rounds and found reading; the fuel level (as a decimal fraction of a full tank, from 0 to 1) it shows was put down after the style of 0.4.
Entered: 0.125
